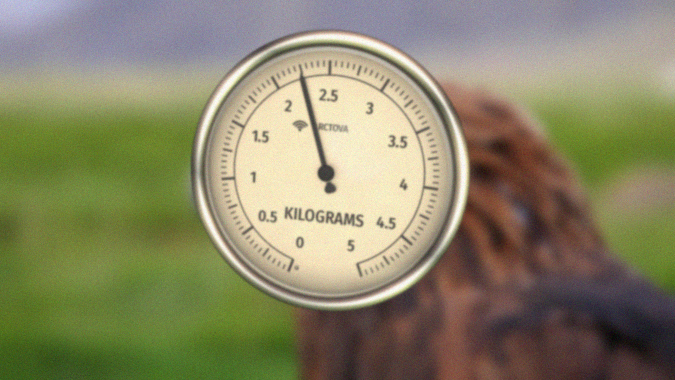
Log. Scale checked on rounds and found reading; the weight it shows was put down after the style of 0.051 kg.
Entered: 2.25 kg
